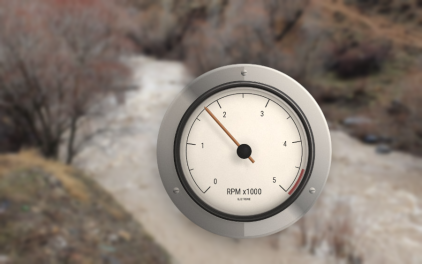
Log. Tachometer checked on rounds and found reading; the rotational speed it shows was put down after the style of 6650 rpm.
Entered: 1750 rpm
